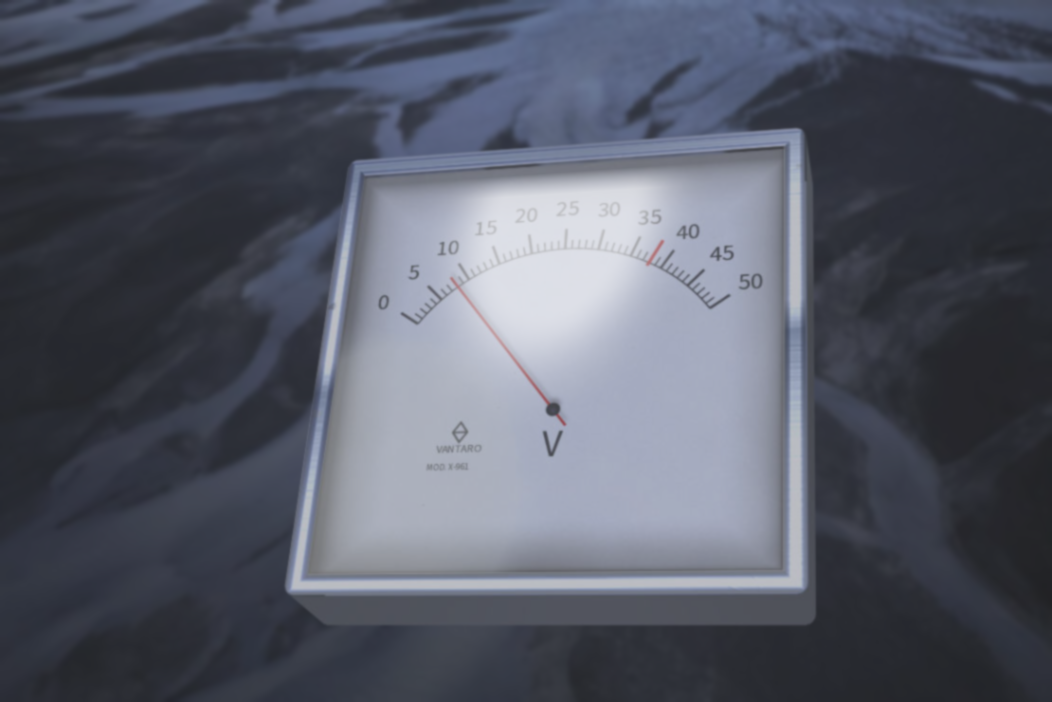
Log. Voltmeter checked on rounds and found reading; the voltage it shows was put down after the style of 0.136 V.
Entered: 8 V
